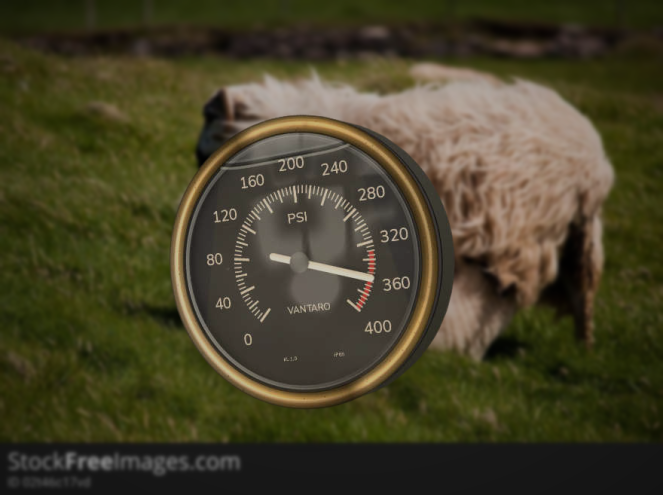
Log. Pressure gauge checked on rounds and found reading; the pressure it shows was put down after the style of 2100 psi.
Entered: 360 psi
